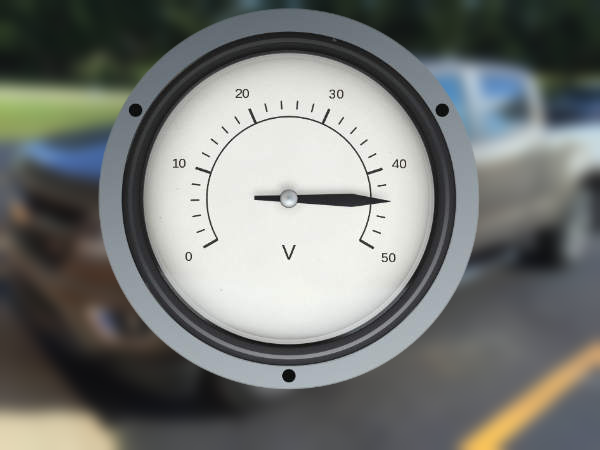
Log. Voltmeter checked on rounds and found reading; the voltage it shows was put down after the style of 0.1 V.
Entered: 44 V
